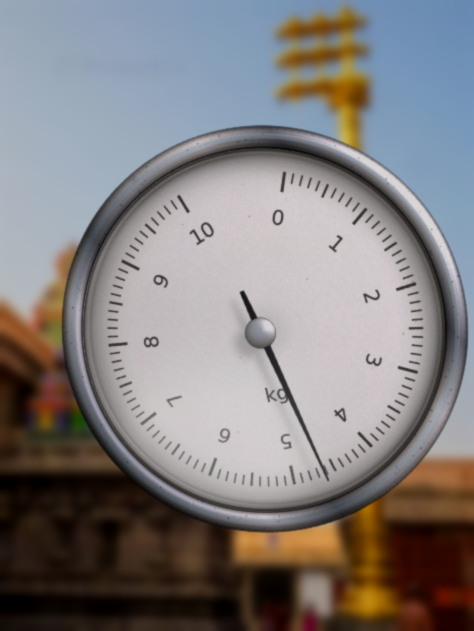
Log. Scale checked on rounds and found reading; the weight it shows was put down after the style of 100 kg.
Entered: 4.6 kg
